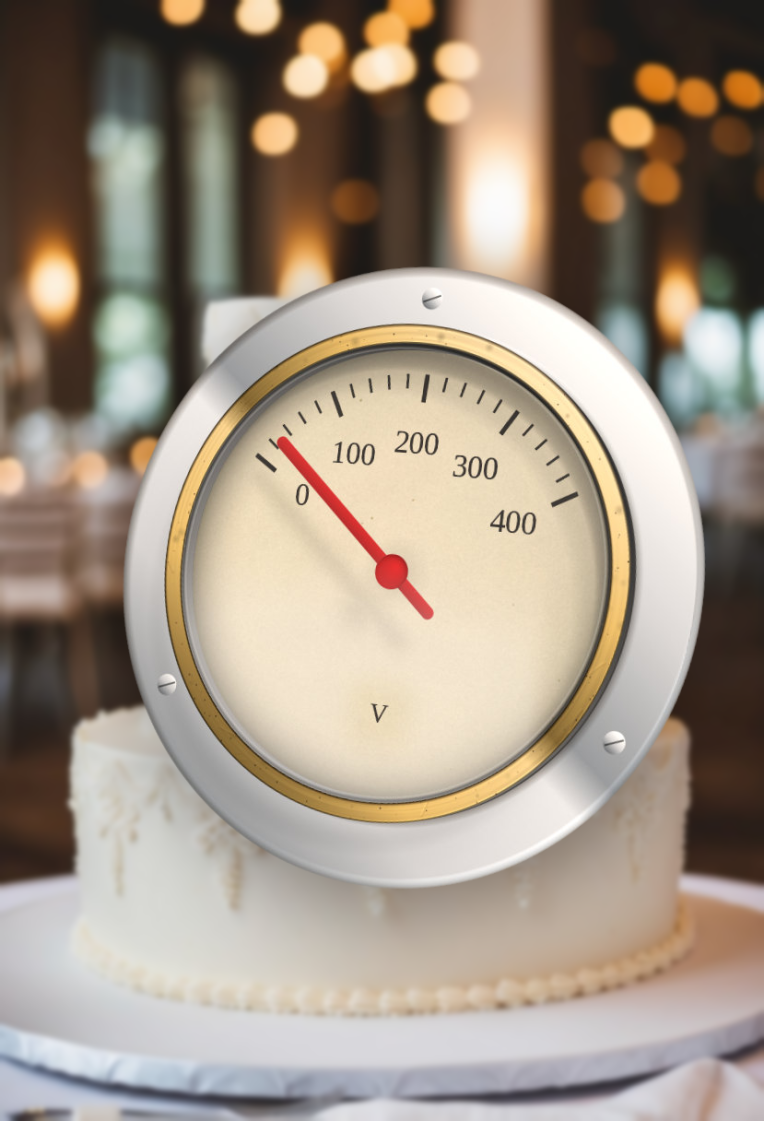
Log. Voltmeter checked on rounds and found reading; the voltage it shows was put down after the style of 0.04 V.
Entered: 30 V
